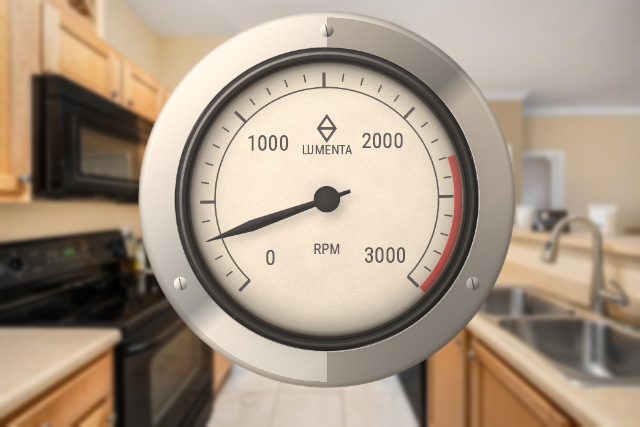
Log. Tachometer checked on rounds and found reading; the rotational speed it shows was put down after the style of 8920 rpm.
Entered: 300 rpm
